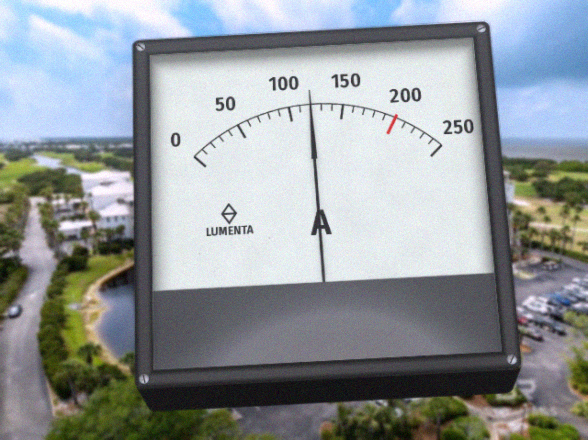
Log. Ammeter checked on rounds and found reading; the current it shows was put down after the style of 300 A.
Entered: 120 A
